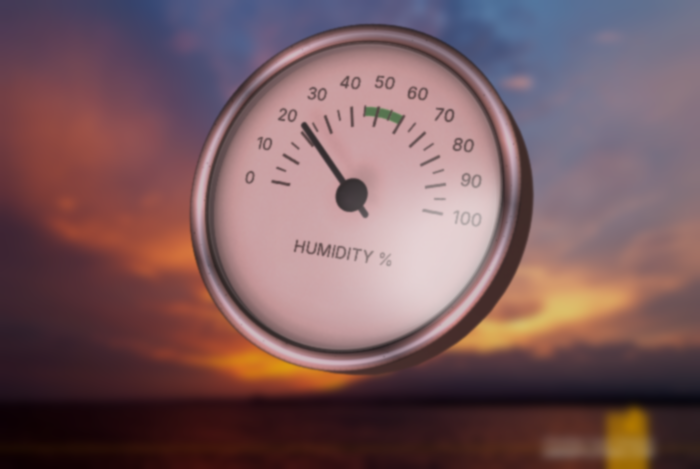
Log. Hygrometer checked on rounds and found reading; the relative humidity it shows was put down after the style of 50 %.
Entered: 22.5 %
